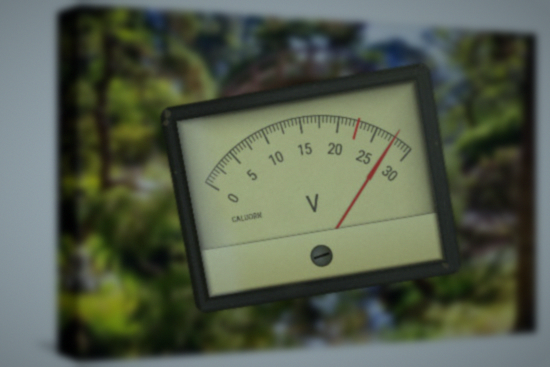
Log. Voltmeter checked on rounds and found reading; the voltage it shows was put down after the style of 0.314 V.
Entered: 27.5 V
